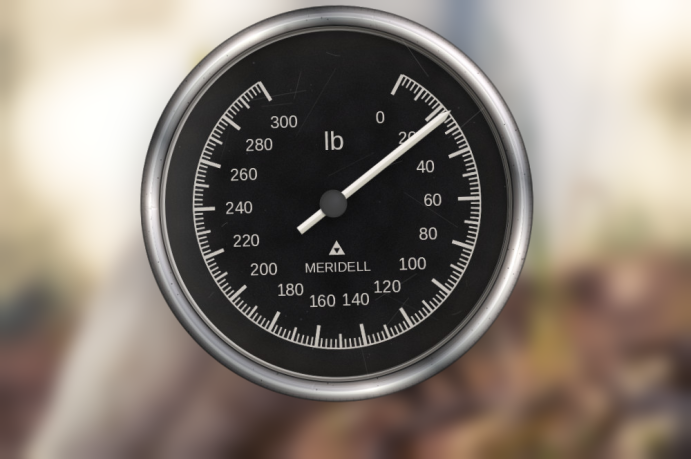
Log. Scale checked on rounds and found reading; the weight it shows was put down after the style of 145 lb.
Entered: 24 lb
